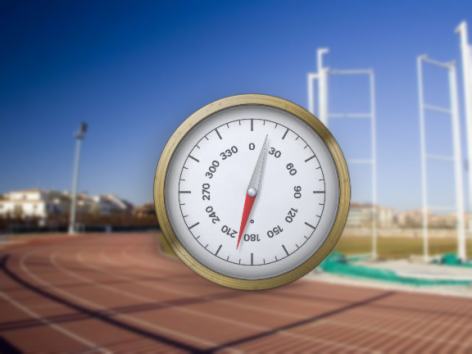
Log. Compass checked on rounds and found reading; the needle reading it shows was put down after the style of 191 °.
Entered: 195 °
